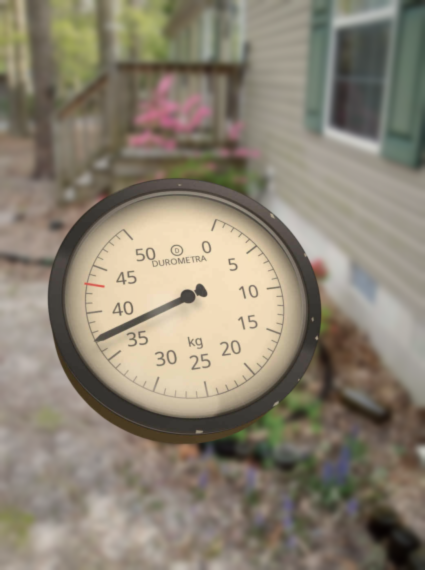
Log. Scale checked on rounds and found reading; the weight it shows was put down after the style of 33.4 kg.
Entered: 37 kg
